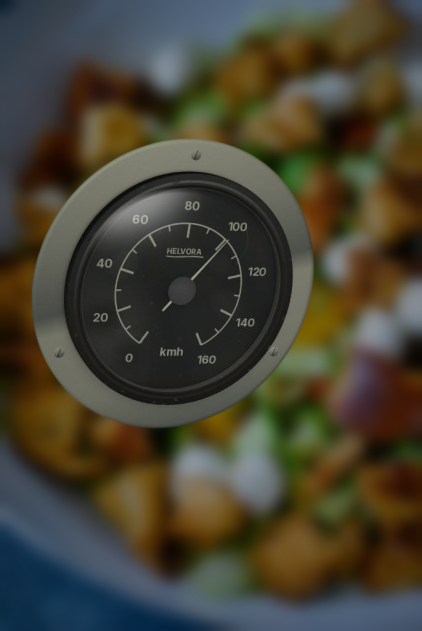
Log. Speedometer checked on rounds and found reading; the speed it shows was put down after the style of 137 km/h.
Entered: 100 km/h
